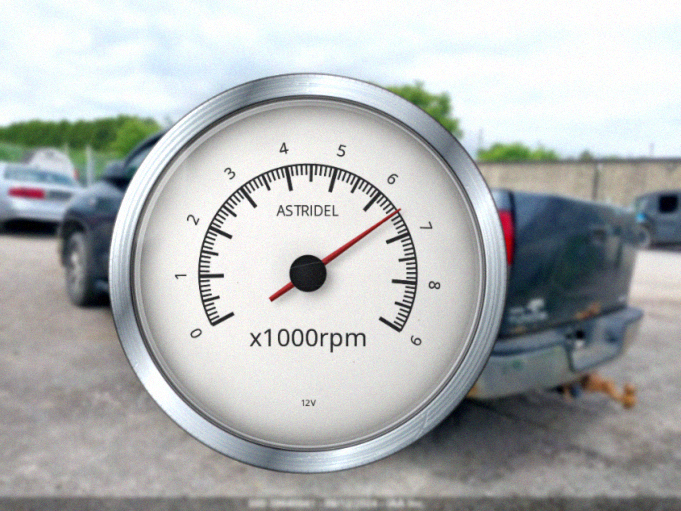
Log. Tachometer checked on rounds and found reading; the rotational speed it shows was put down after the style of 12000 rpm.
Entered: 6500 rpm
